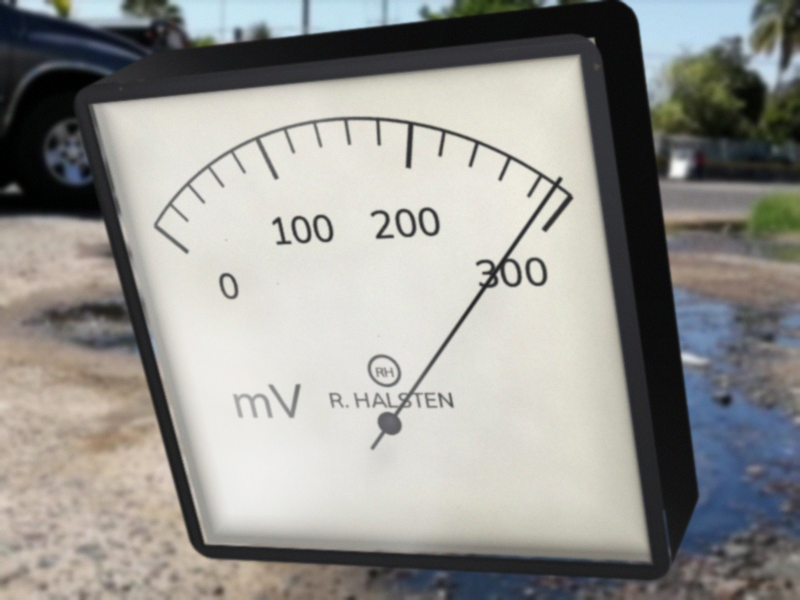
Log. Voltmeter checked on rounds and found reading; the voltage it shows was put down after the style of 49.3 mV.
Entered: 290 mV
